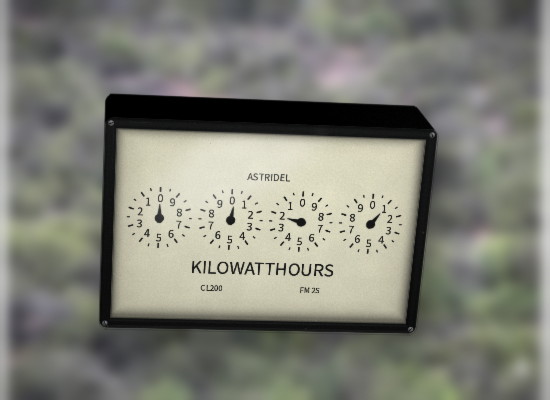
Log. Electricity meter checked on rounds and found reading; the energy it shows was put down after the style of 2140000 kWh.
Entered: 21 kWh
